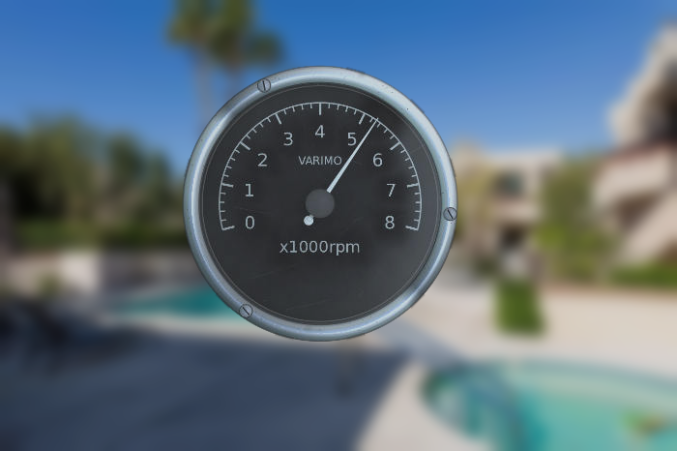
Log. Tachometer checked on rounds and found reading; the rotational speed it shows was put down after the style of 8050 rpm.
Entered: 5300 rpm
